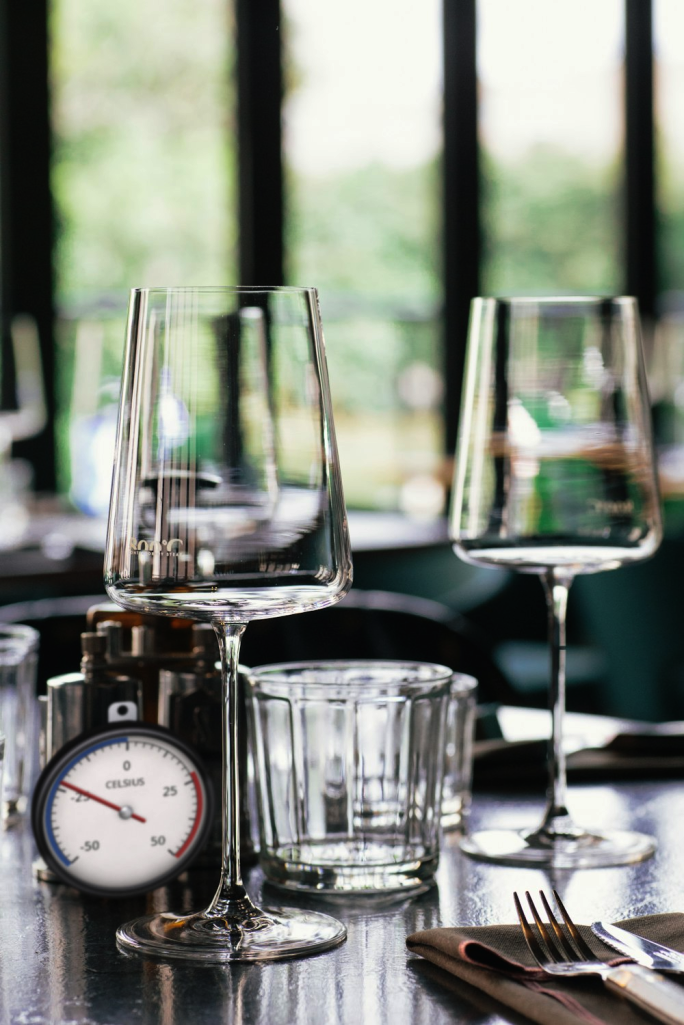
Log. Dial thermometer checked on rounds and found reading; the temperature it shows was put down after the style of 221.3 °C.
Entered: -22.5 °C
